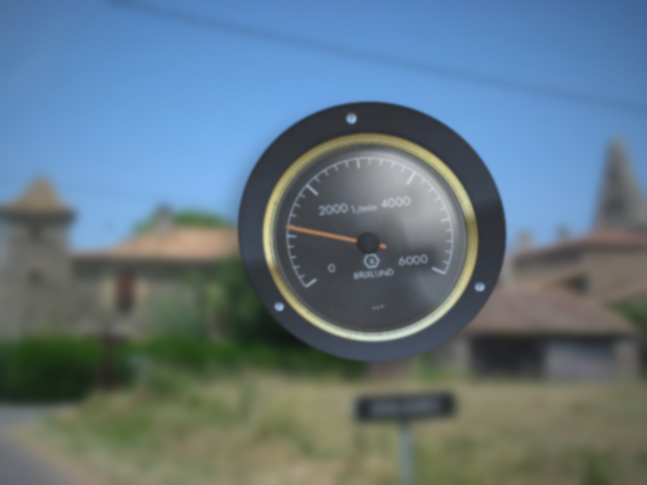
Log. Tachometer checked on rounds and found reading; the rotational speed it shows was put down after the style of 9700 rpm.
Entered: 1200 rpm
